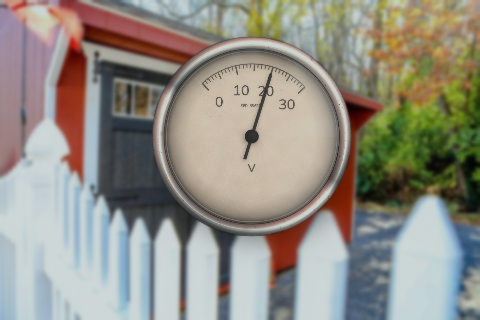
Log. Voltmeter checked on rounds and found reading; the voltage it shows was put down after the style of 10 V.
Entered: 20 V
